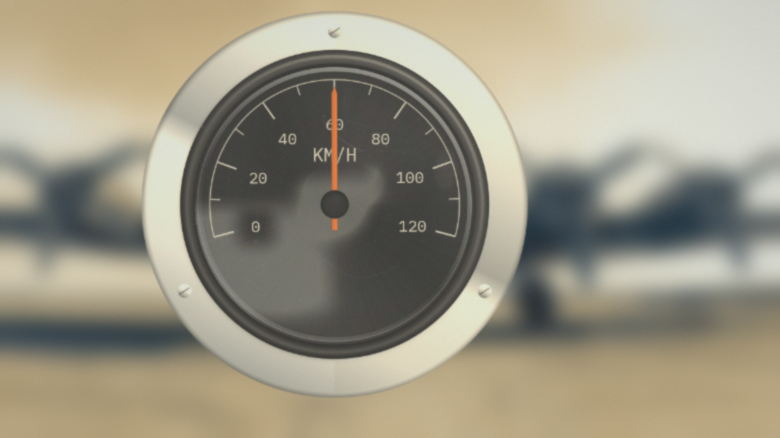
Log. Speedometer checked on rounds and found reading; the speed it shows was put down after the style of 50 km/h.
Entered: 60 km/h
